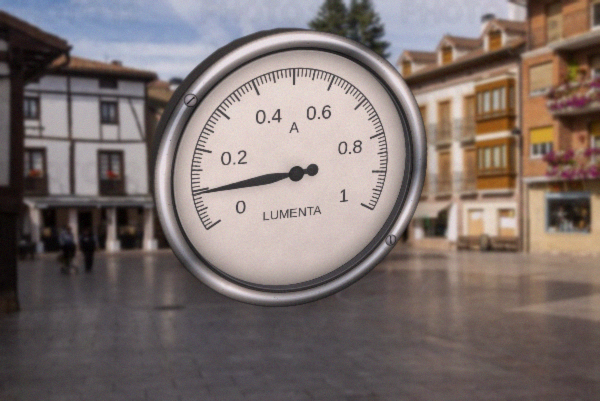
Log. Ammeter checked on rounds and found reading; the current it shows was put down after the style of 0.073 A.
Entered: 0.1 A
